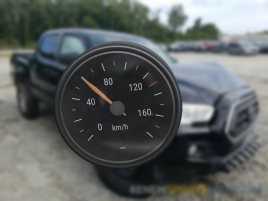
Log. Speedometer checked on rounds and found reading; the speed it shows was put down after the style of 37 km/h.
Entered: 60 km/h
